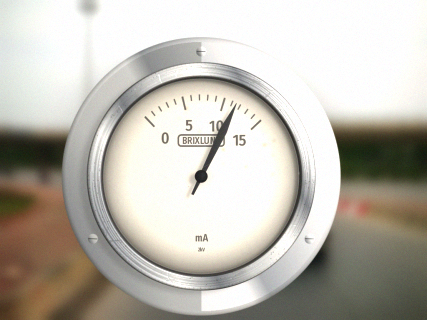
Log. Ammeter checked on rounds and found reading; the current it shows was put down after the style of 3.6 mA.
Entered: 11.5 mA
